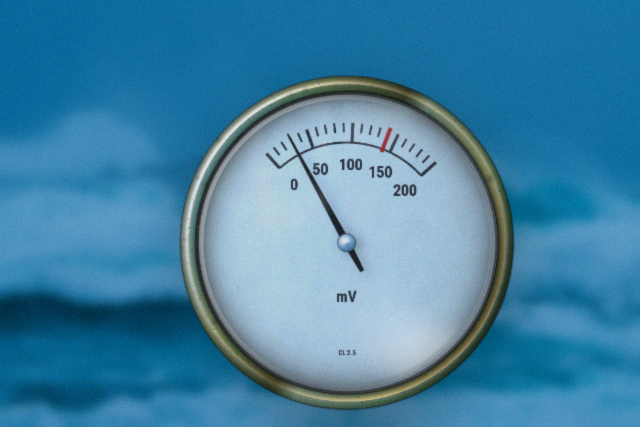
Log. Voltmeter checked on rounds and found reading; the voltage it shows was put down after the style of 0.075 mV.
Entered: 30 mV
